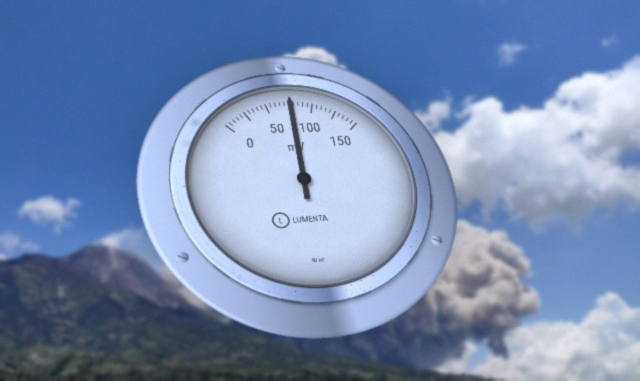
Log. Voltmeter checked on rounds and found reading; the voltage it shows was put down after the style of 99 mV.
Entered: 75 mV
